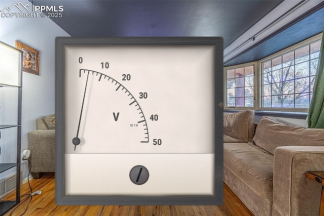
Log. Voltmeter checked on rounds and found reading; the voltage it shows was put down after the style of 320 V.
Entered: 4 V
